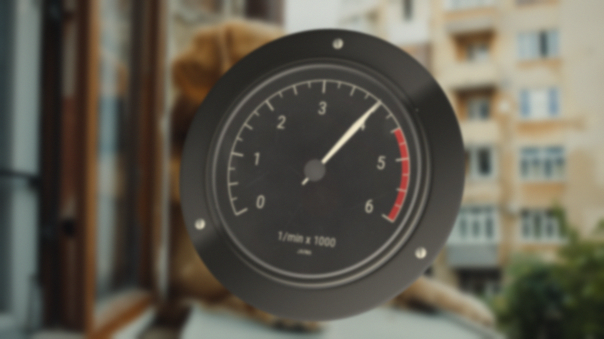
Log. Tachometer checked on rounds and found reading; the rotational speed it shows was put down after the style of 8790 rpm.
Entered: 4000 rpm
